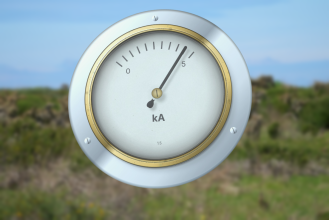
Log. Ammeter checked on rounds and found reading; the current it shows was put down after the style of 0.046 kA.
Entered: 4.5 kA
